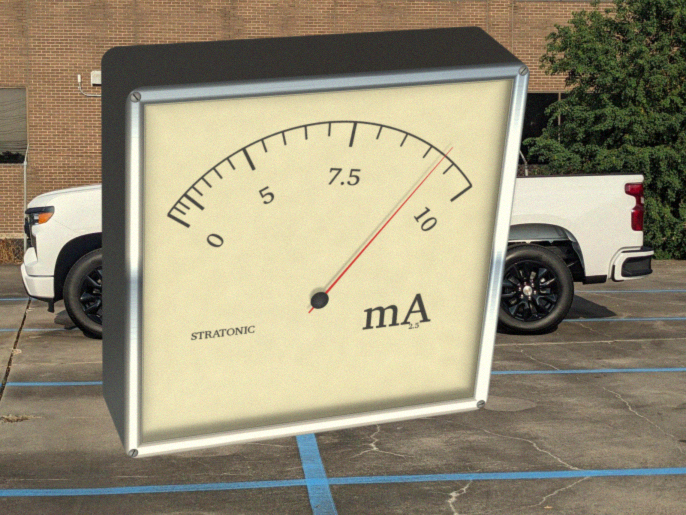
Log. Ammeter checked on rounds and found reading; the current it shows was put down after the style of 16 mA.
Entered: 9.25 mA
